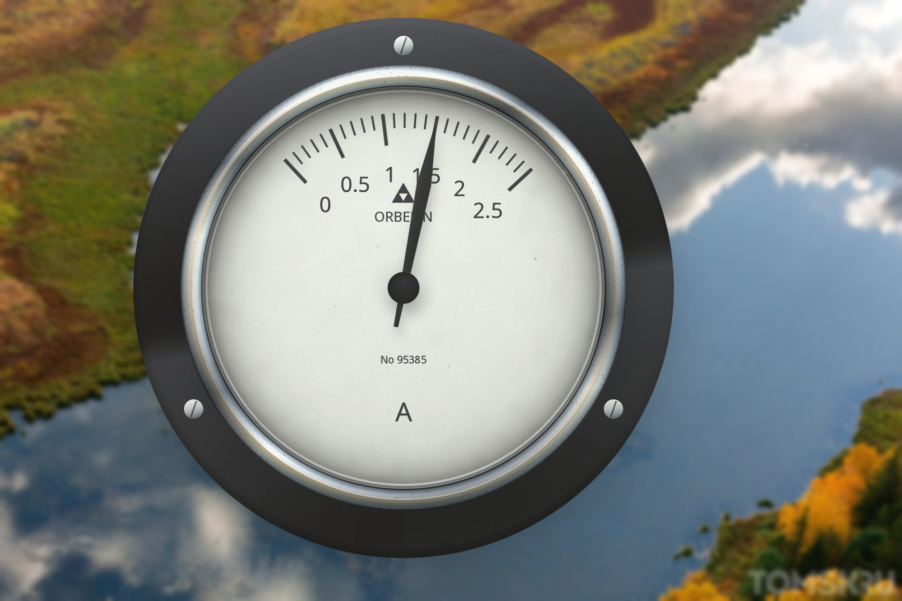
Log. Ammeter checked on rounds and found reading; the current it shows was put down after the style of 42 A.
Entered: 1.5 A
